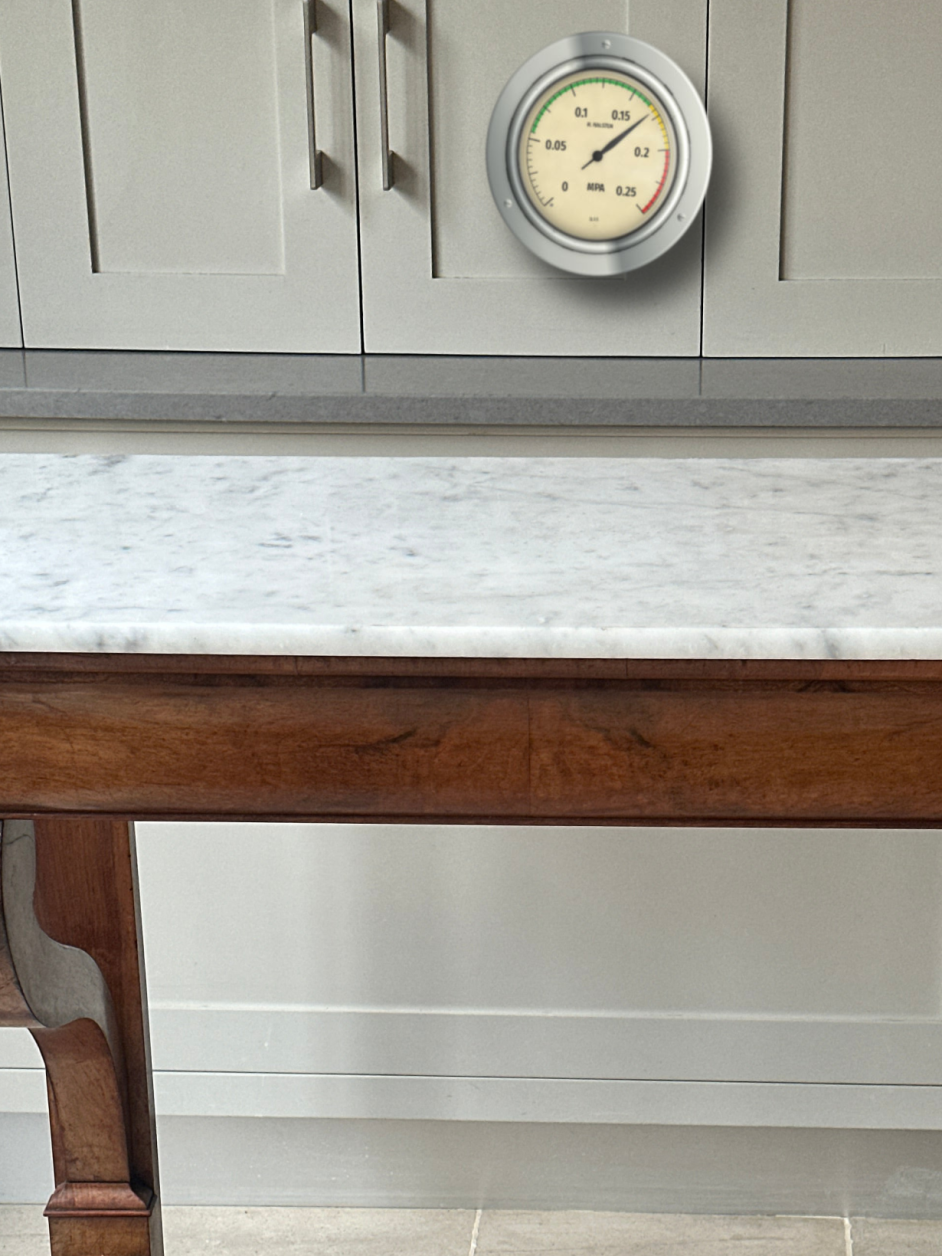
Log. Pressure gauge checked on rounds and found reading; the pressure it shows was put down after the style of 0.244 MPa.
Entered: 0.17 MPa
